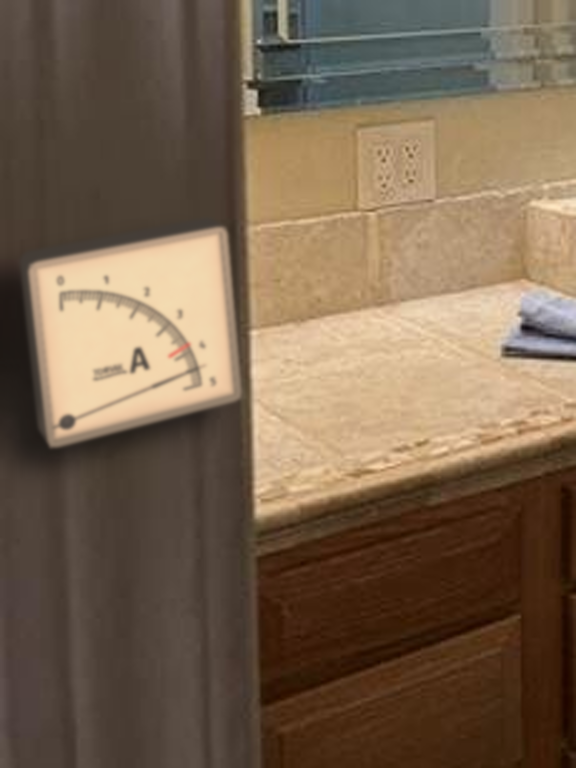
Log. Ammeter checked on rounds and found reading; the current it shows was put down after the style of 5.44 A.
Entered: 4.5 A
